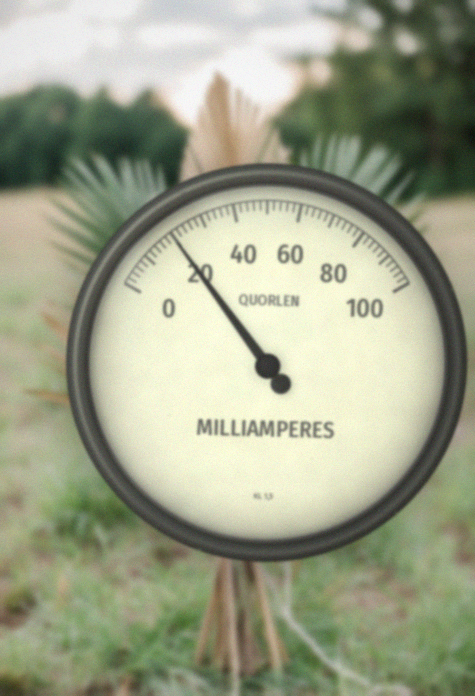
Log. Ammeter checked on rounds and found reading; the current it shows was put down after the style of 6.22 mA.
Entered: 20 mA
